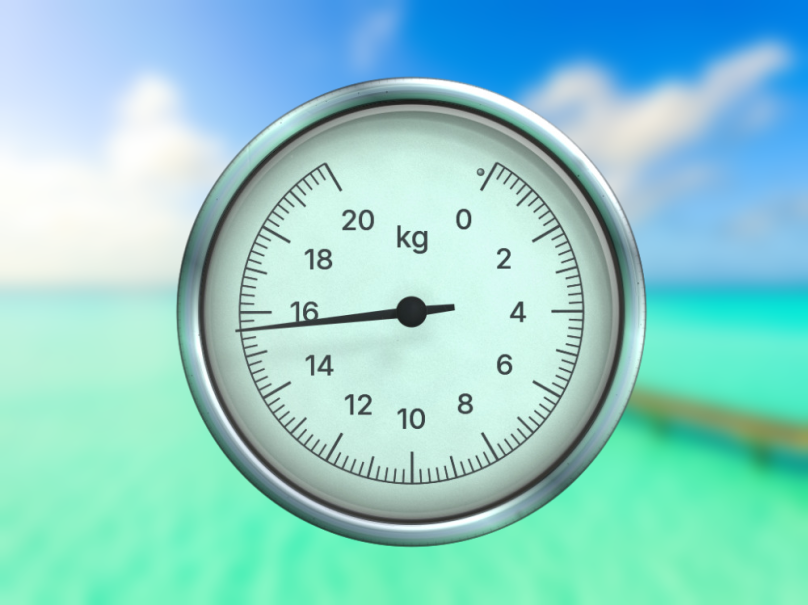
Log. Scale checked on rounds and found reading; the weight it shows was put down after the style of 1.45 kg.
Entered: 15.6 kg
